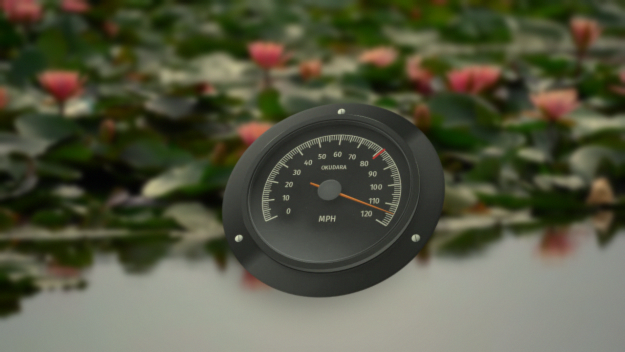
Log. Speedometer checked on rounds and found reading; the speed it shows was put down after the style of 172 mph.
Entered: 115 mph
